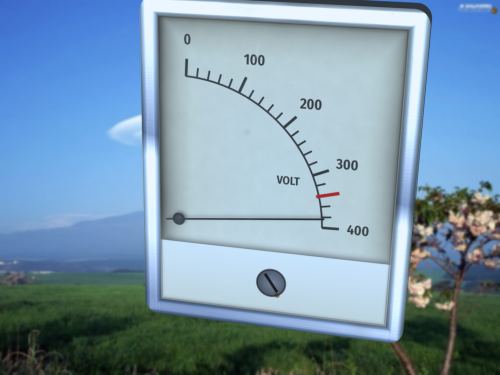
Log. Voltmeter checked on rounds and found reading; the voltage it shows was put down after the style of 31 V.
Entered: 380 V
